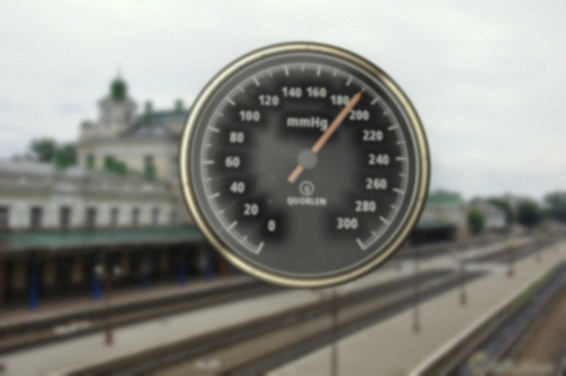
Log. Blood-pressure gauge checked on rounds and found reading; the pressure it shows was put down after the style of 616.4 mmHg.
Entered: 190 mmHg
